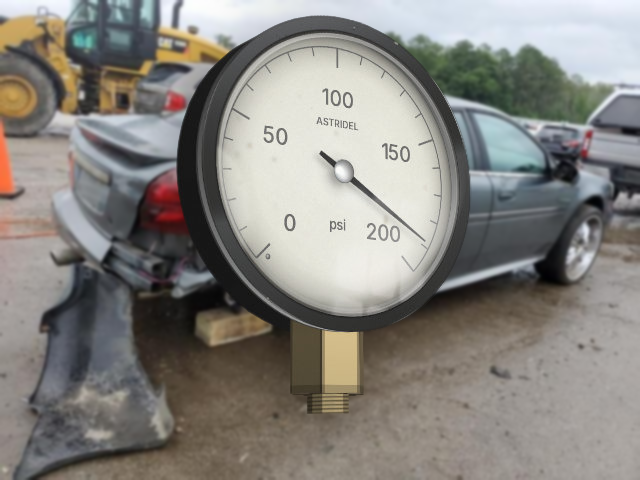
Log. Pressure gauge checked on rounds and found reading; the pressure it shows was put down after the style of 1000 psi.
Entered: 190 psi
